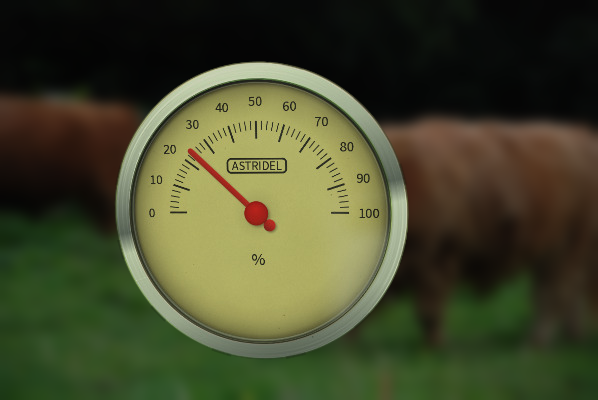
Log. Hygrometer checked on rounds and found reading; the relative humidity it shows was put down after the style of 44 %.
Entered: 24 %
